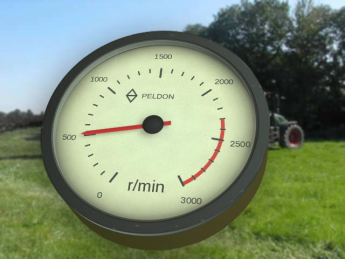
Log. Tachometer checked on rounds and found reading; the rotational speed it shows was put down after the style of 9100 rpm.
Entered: 500 rpm
